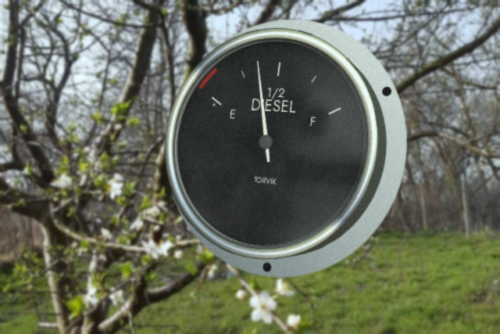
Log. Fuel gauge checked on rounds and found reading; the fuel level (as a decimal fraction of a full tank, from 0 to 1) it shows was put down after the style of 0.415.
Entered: 0.375
